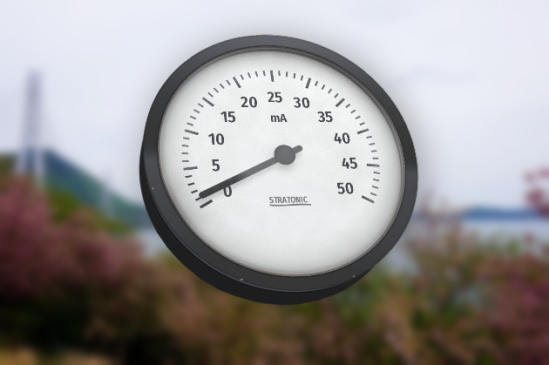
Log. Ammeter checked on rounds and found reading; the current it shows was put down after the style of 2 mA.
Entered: 1 mA
